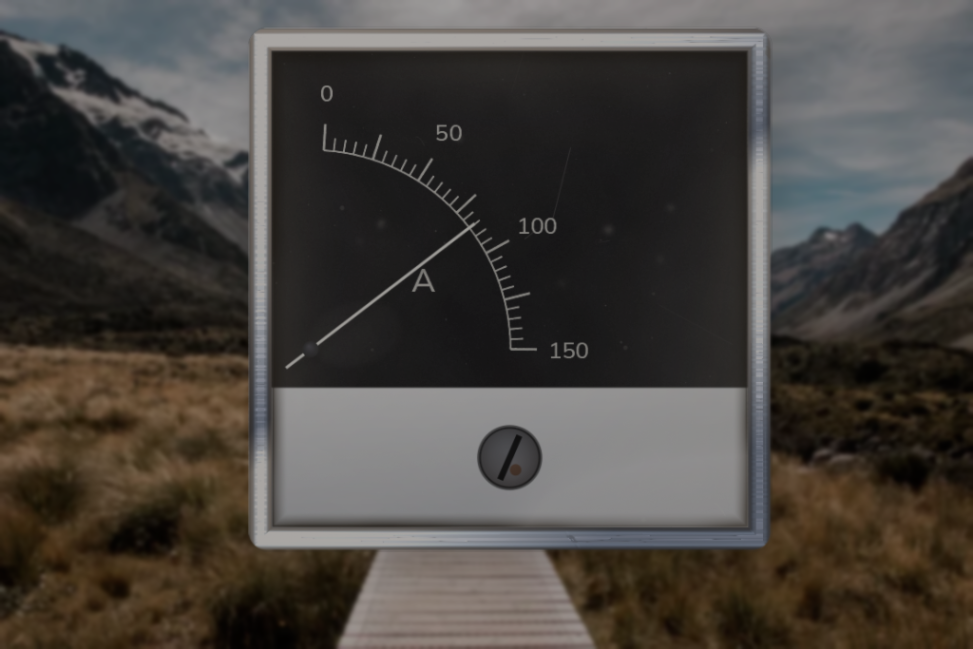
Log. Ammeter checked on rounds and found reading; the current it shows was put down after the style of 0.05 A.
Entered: 85 A
